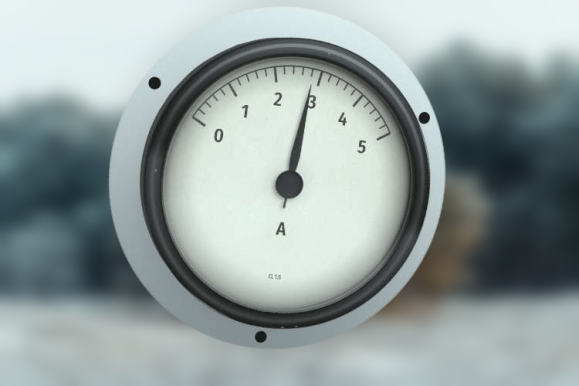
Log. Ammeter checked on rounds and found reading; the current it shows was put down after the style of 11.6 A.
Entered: 2.8 A
